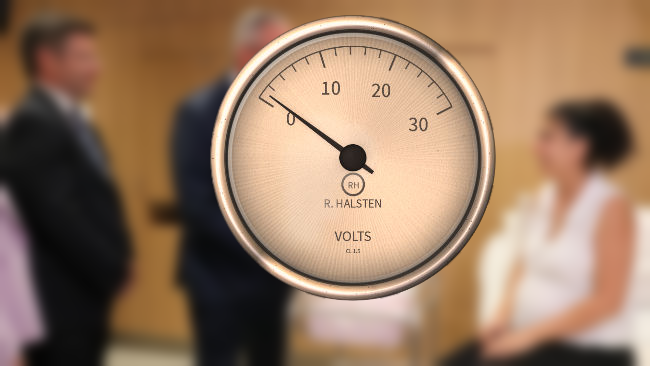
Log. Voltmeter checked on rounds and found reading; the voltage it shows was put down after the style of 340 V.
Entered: 1 V
